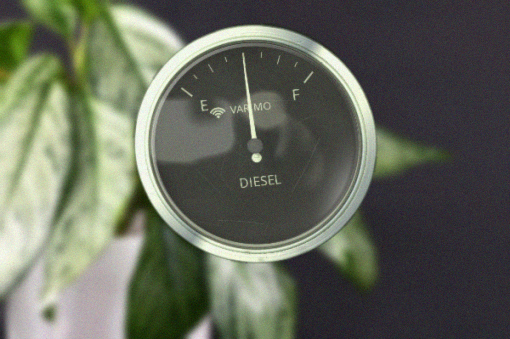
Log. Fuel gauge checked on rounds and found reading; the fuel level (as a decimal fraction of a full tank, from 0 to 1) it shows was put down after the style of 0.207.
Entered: 0.5
